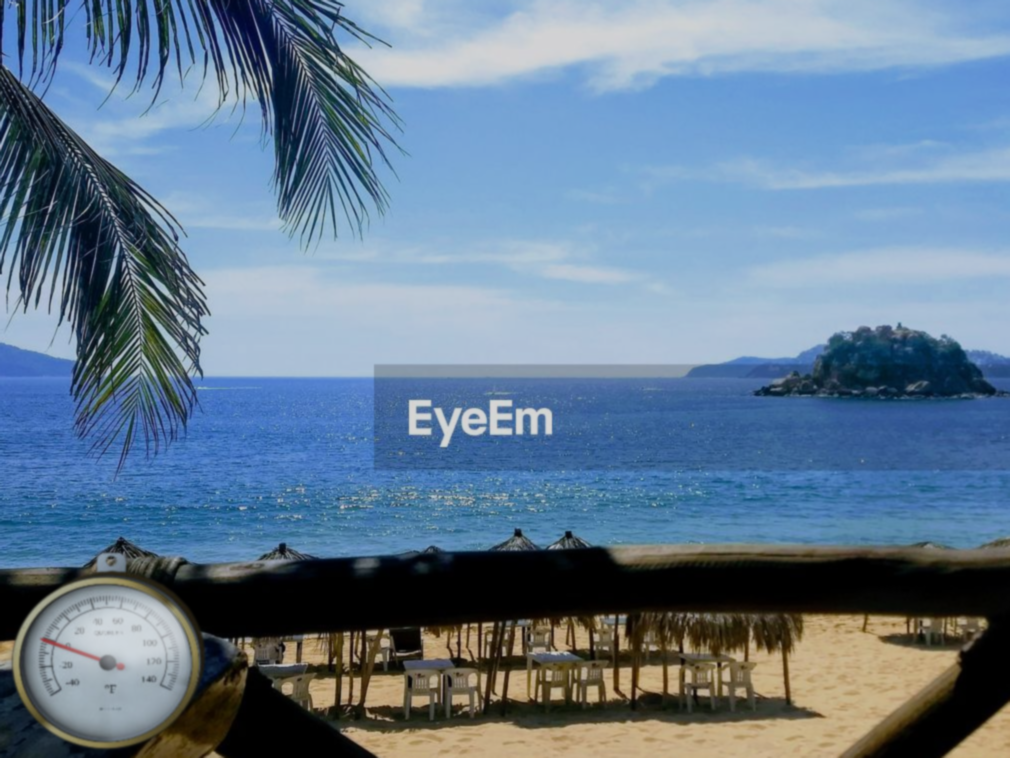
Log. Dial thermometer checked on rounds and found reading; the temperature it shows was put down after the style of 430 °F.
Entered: 0 °F
